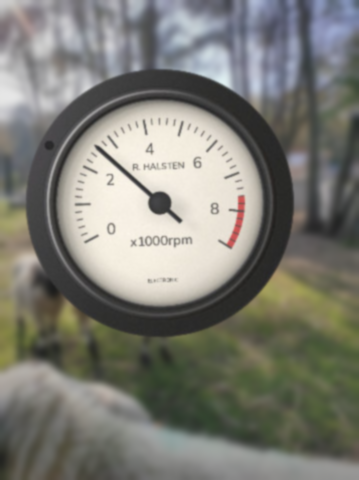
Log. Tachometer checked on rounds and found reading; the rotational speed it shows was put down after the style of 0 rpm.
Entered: 2600 rpm
